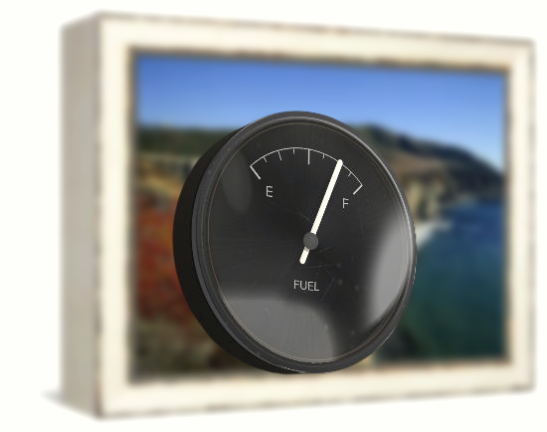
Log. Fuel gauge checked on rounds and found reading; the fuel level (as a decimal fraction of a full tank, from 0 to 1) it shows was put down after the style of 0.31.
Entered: 0.75
